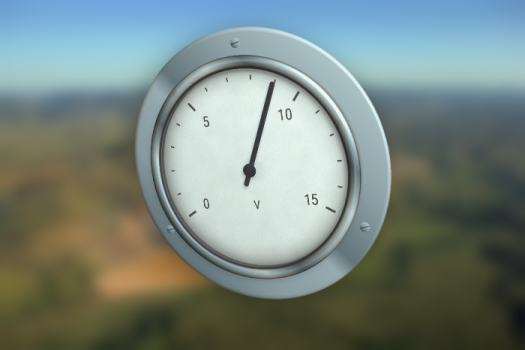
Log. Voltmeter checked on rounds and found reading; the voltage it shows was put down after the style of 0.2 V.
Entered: 9 V
